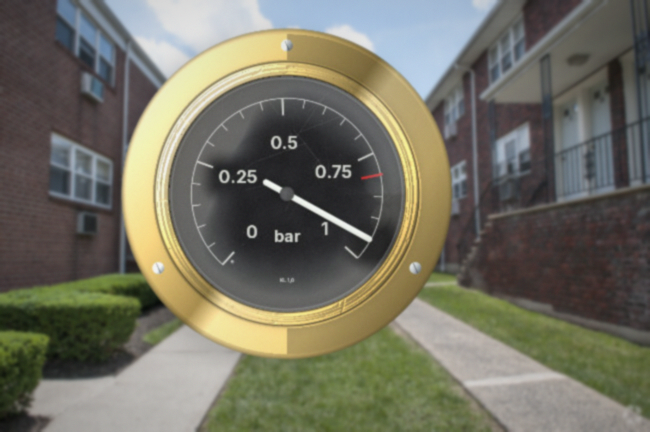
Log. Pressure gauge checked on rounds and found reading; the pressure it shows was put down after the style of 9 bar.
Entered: 0.95 bar
